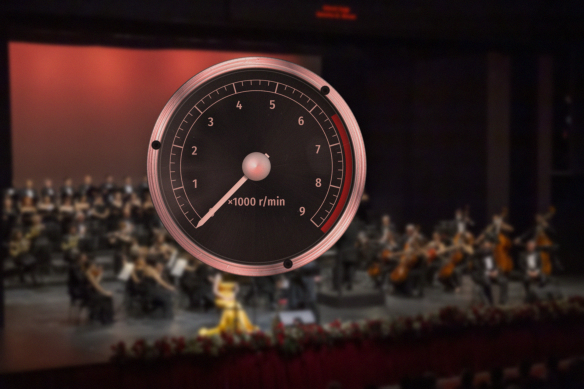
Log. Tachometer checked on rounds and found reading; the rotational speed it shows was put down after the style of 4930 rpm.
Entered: 0 rpm
